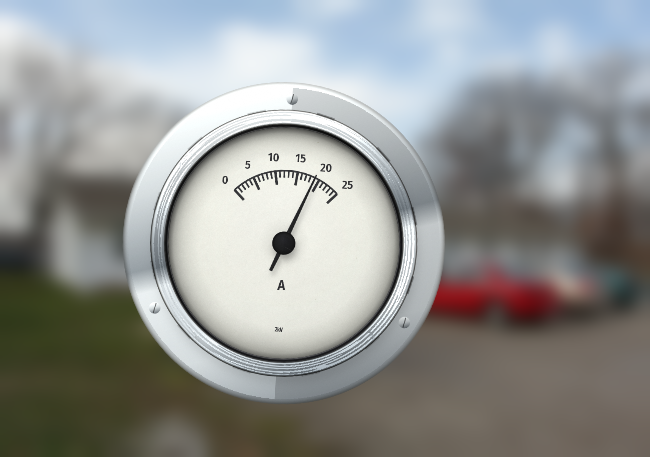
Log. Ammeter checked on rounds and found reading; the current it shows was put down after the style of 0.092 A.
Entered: 19 A
